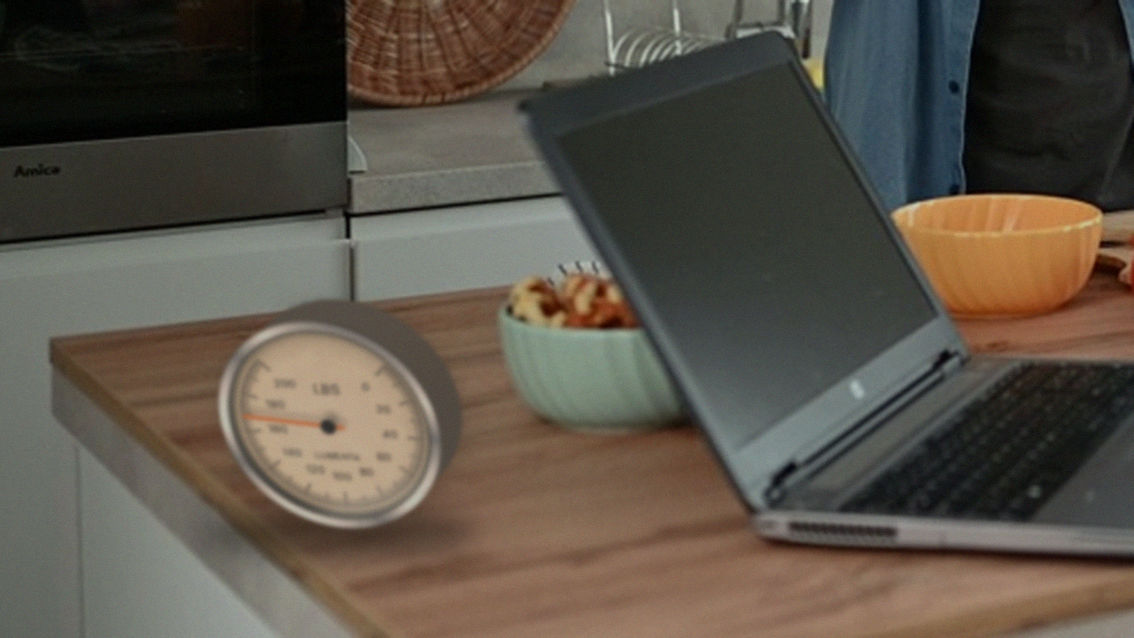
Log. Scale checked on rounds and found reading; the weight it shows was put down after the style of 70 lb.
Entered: 170 lb
